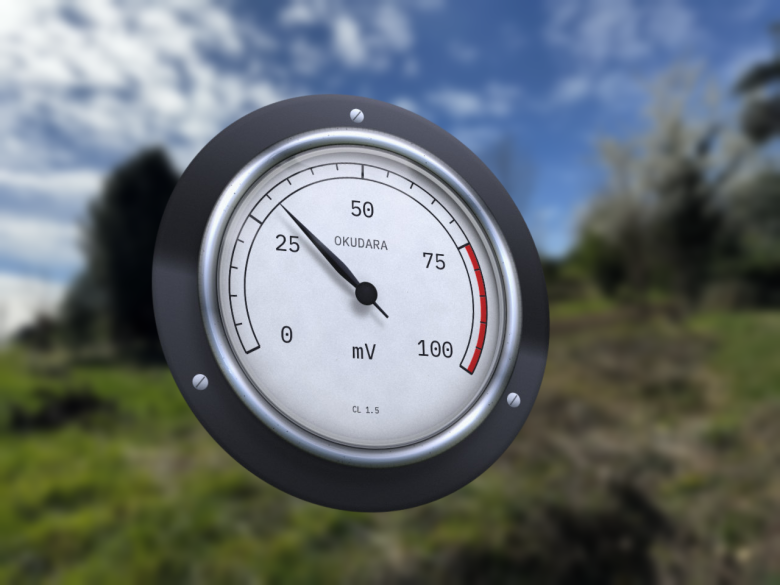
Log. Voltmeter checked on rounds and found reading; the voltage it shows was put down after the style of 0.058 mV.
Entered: 30 mV
